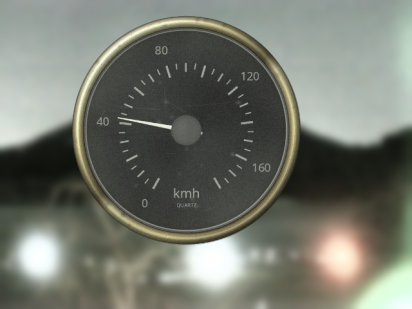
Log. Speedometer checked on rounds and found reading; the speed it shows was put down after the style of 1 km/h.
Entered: 42.5 km/h
